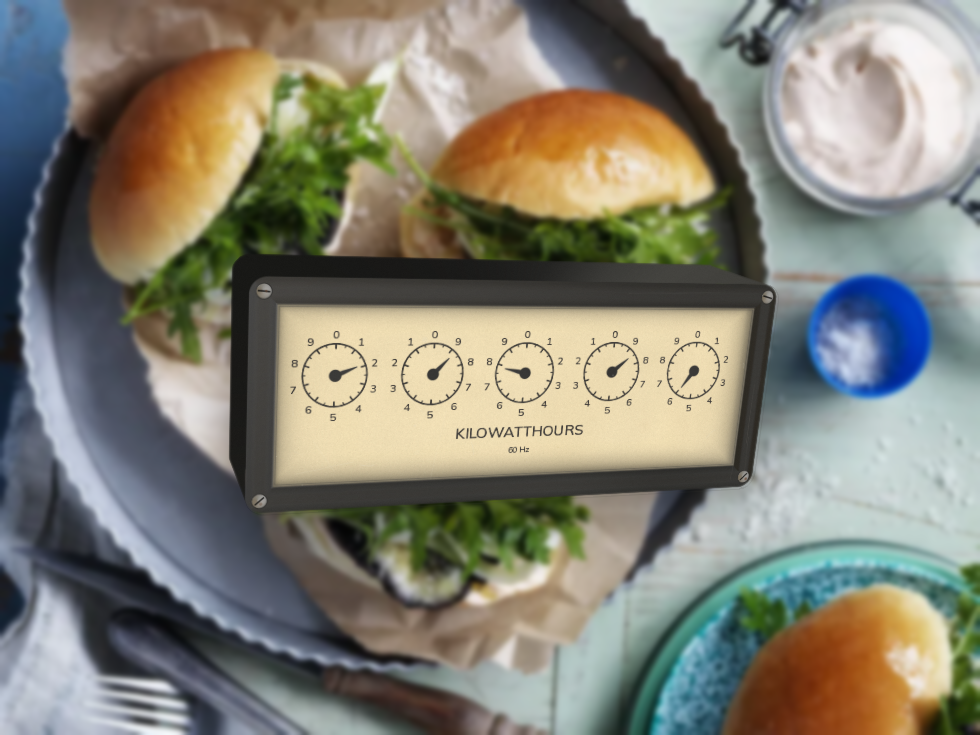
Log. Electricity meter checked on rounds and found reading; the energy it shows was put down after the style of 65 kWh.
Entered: 18786 kWh
